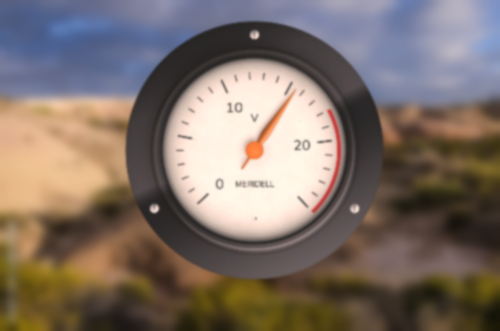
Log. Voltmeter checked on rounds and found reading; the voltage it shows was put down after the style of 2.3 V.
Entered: 15.5 V
